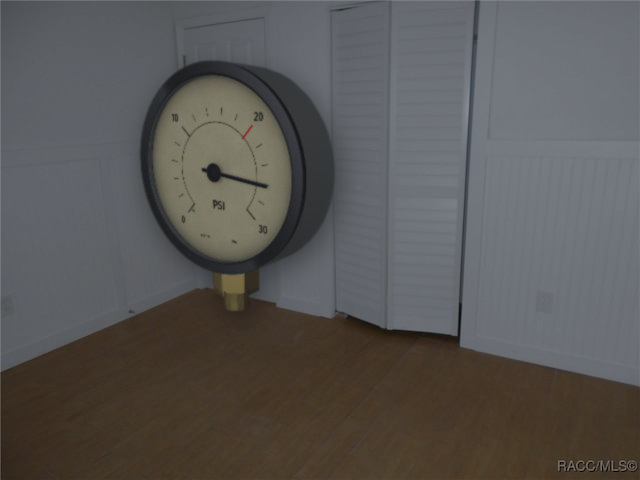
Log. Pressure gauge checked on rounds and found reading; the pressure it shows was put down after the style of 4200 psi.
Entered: 26 psi
